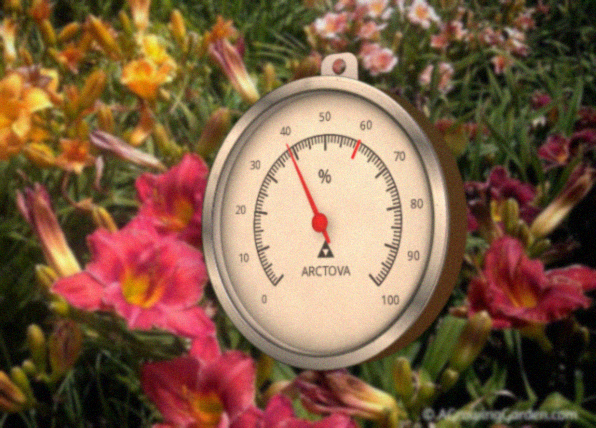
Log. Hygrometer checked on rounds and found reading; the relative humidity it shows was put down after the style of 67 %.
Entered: 40 %
